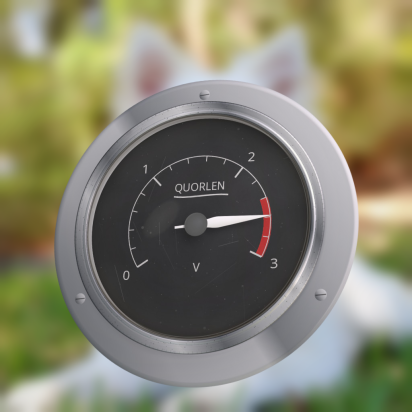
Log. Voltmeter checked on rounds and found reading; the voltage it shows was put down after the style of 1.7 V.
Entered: 2.6 V
